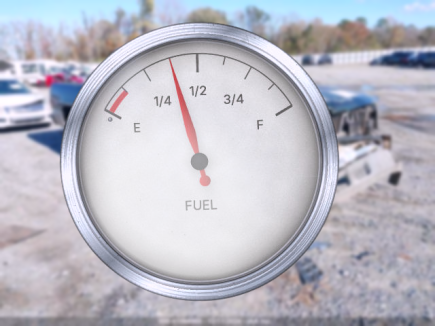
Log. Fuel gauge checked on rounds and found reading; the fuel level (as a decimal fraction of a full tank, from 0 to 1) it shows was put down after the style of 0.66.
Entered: 0.375
